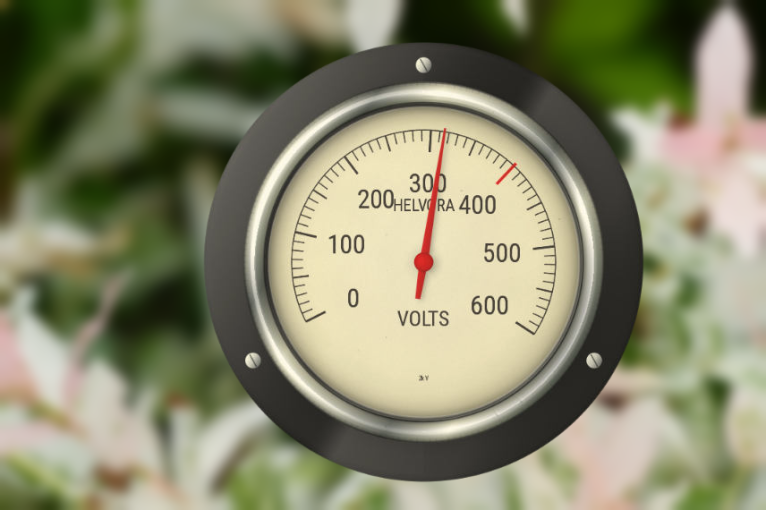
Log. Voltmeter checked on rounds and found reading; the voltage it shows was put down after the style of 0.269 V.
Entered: 315 V
